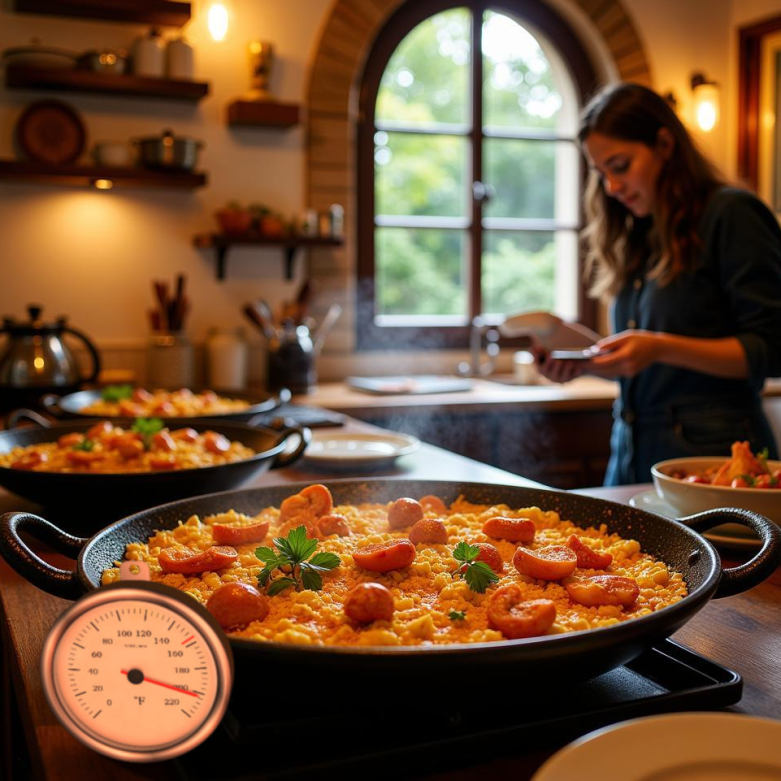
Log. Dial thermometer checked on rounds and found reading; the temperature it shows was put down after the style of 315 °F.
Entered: 200 °F
